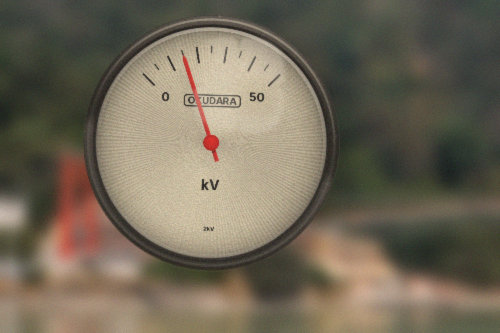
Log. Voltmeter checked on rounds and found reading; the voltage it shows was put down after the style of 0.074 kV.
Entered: 15 kV
